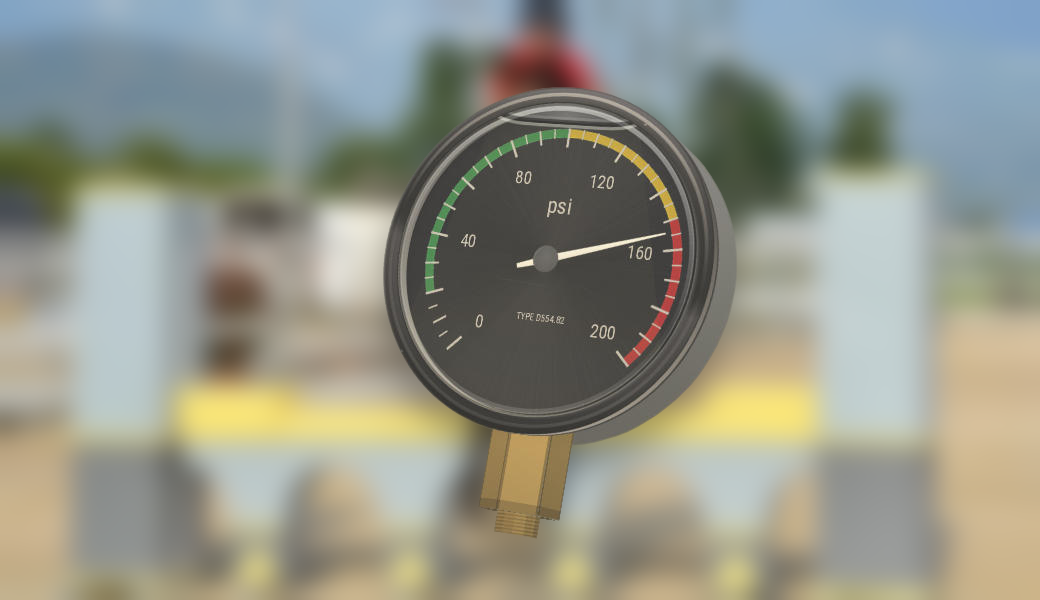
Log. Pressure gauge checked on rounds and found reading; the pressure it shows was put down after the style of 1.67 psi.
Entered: 155 psi
